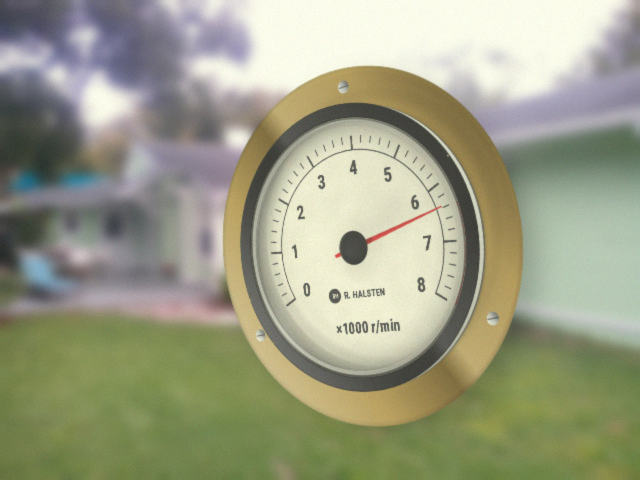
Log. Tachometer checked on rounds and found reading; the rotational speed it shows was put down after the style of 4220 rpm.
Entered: 6400 rpm
